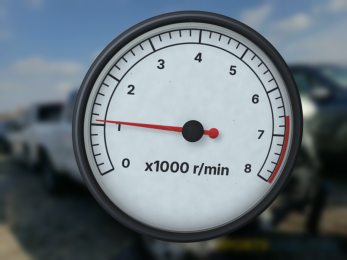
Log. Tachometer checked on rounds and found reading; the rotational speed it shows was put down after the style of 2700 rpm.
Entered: 1100 rpm
